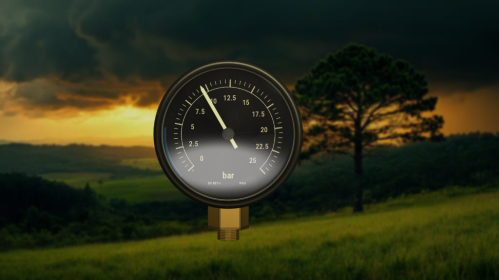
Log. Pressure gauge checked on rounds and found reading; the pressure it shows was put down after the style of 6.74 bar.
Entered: 9.5 bar
